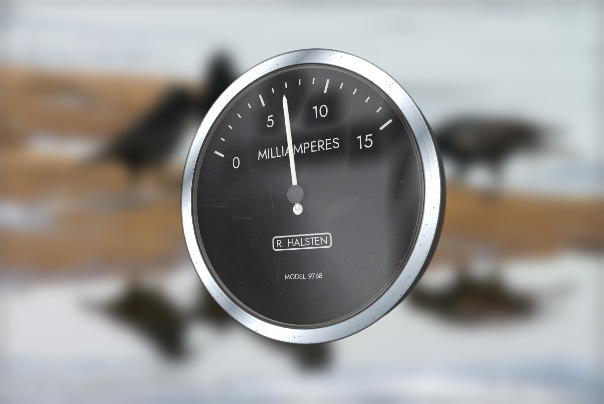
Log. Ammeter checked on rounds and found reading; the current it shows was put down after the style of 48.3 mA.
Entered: 7 mA
